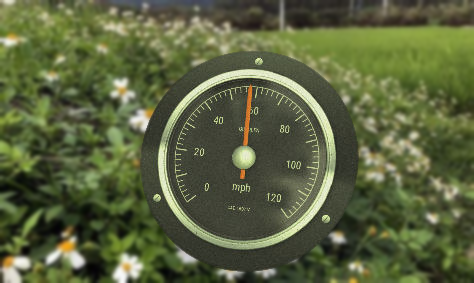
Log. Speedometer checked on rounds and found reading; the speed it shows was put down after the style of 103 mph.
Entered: 58 mph
